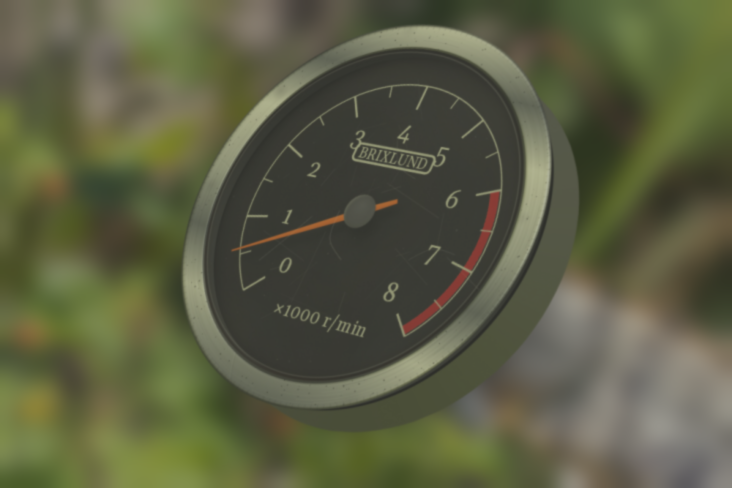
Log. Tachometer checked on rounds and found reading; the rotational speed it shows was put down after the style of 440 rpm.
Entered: 500 rpm
